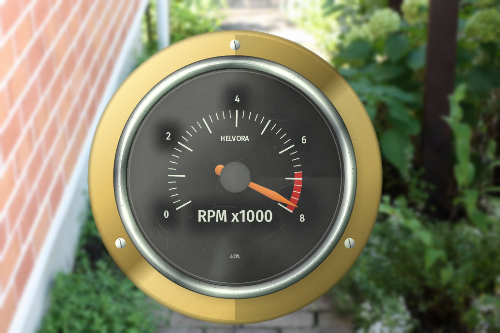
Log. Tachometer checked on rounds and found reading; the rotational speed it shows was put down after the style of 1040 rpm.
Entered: 7800 rpm
